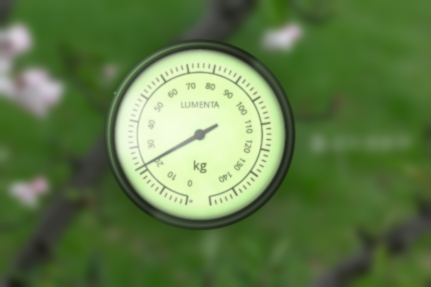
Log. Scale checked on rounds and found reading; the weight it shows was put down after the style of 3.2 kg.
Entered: 22 kg
